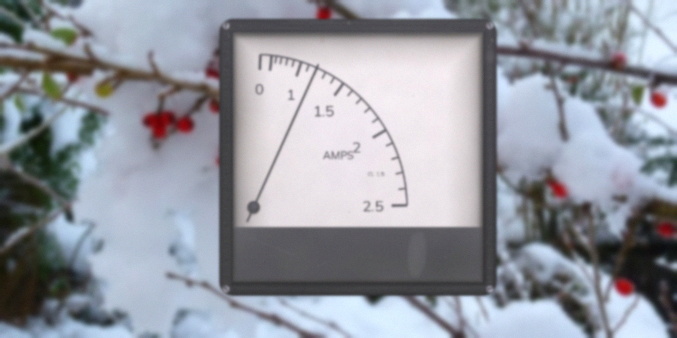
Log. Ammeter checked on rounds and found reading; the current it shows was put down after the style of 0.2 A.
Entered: 1.2 A
